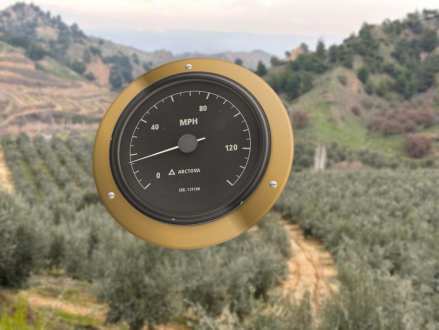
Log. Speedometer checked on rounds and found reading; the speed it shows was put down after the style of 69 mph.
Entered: 15 mph
